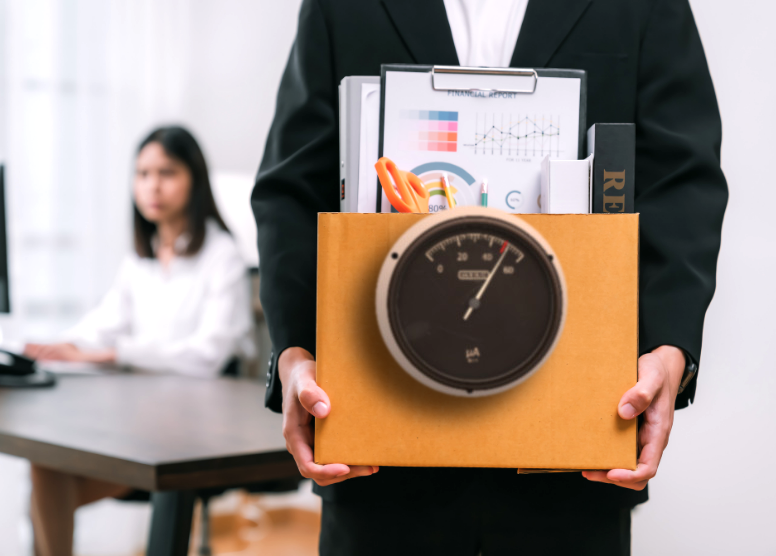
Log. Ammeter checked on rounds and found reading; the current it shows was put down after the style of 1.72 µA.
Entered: 50 µA
